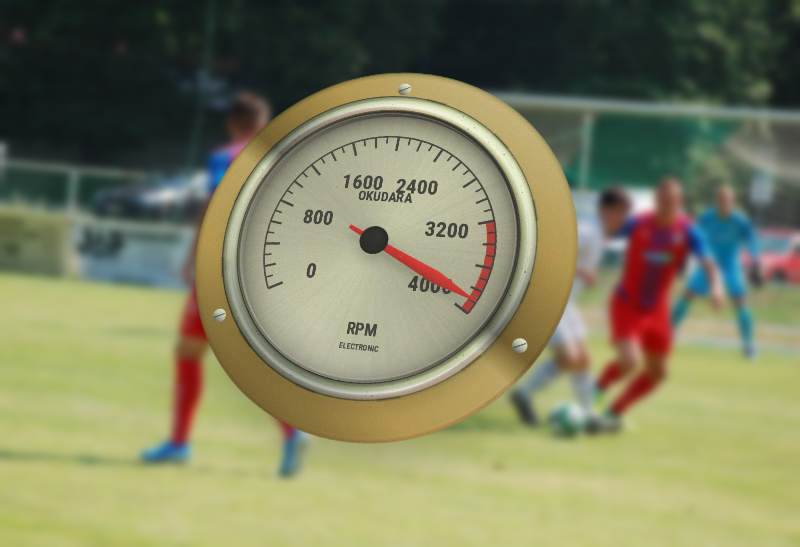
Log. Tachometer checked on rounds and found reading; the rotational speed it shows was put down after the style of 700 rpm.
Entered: 3900 rpm
